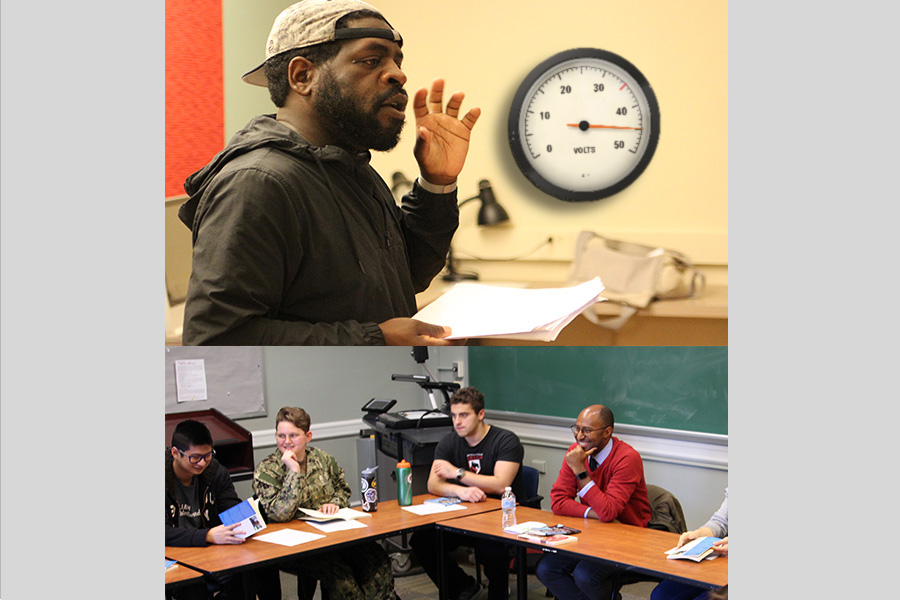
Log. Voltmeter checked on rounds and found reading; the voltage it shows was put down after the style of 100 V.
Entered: 45 V
